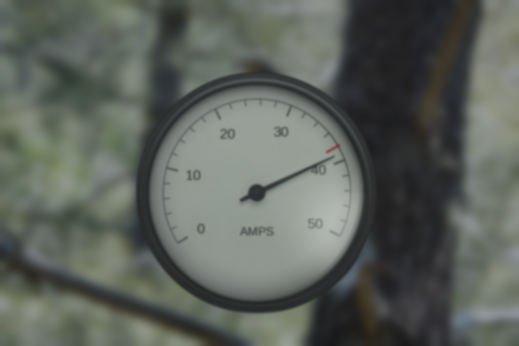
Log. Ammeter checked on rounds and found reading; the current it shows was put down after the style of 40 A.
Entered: 39 A
